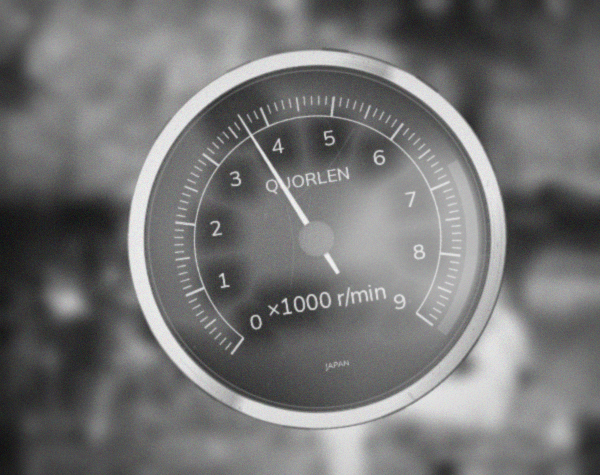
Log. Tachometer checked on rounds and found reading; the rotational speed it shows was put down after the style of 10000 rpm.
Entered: 3700 rpm
